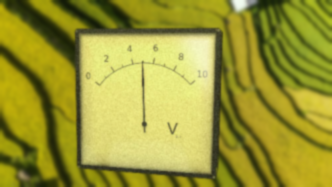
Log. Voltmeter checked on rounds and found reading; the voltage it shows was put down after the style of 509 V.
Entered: 5 V
